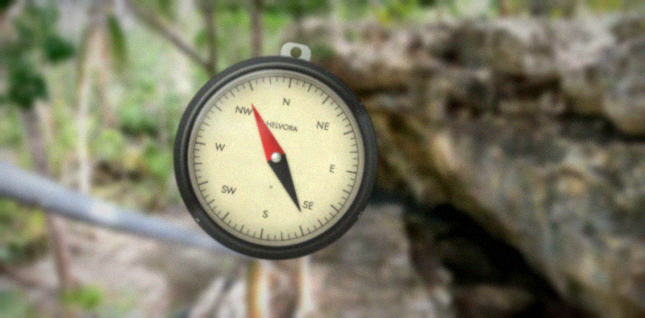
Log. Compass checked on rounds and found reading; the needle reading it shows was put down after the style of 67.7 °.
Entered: 325 °
